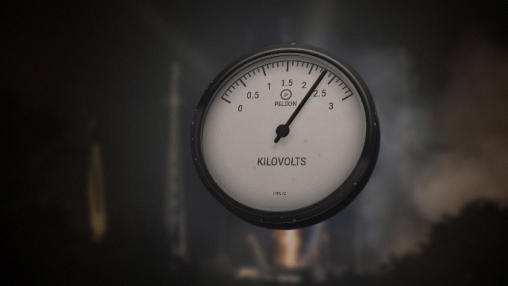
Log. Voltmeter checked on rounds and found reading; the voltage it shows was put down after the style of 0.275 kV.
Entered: 2.3 kV
